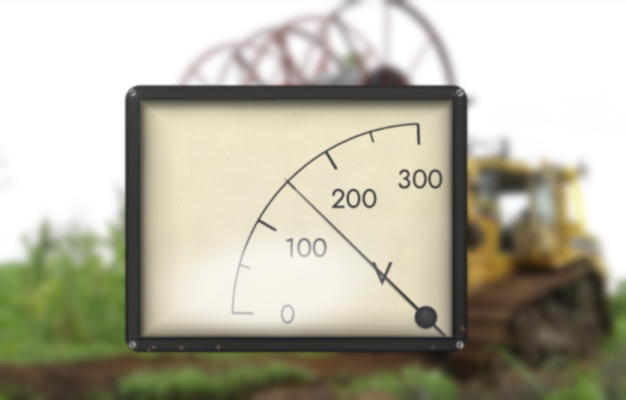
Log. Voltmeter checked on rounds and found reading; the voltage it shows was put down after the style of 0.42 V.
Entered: 150 V
